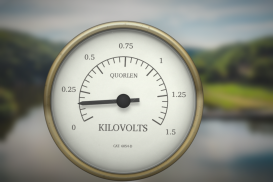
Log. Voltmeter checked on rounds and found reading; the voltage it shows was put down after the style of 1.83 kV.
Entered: 0.15 kV
